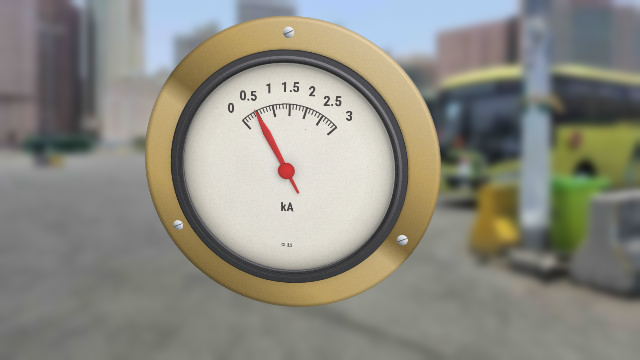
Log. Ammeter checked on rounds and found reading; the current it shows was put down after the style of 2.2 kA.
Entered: 0.5 kA
